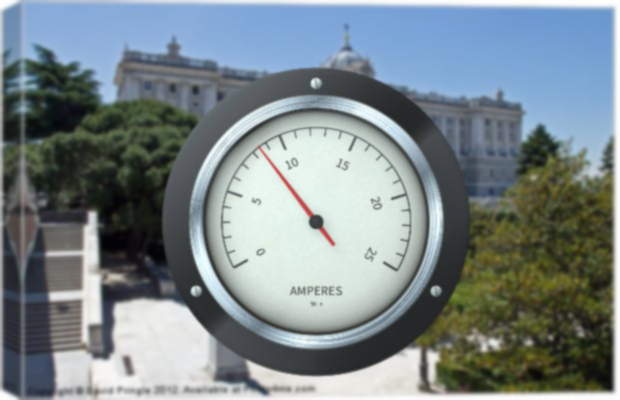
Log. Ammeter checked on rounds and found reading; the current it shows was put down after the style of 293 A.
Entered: 8.5 A
